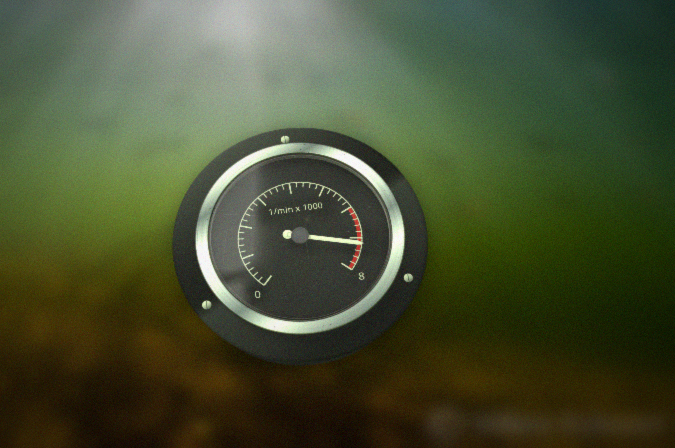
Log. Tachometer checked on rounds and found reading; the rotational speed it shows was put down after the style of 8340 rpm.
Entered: 7200 rpm
